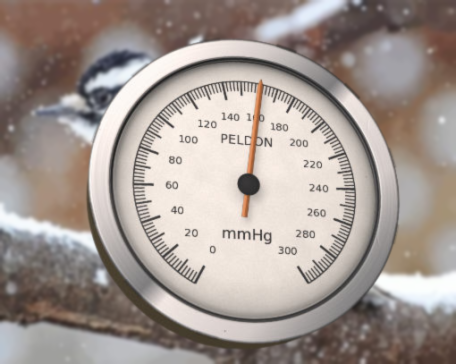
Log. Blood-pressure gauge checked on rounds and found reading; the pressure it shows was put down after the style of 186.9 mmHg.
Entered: 160 mmHg
